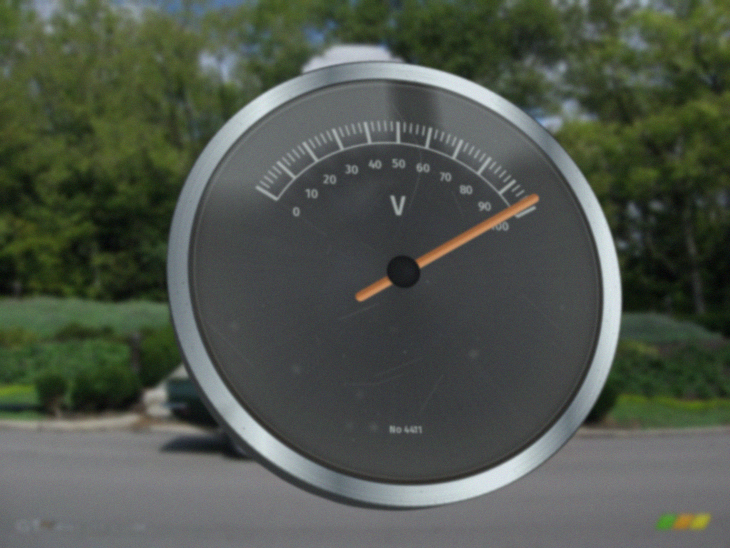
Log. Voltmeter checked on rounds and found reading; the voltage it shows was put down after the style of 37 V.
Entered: 98 V
